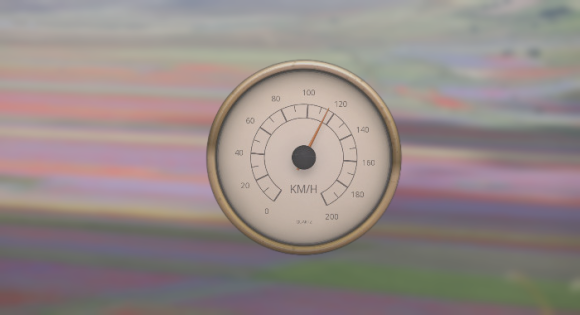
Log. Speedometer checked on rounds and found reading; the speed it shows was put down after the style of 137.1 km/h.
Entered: 115 km/h
